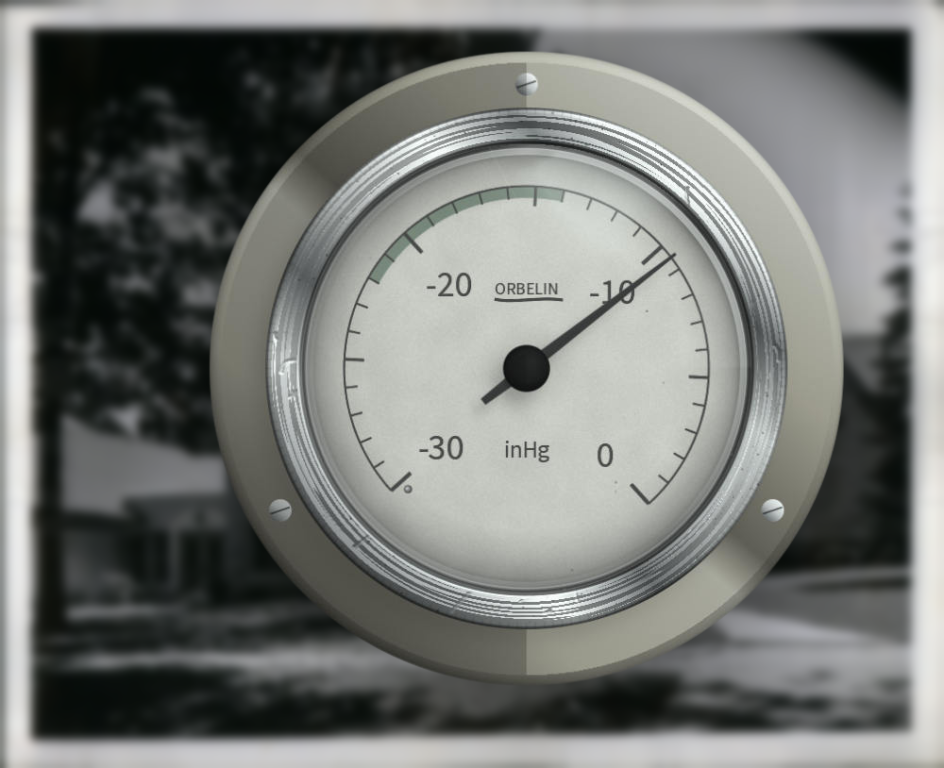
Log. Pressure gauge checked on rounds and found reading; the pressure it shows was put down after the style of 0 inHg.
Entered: -9.5 inHg
